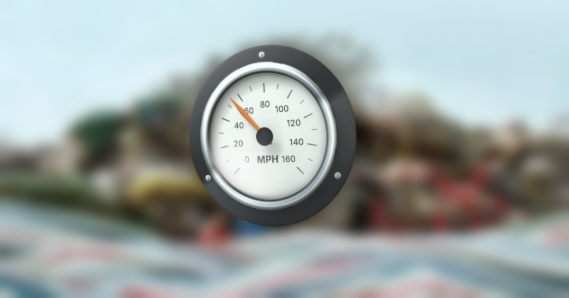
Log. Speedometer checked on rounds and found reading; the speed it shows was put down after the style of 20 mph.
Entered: 55 mph
